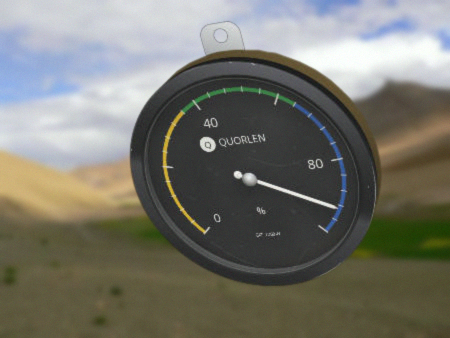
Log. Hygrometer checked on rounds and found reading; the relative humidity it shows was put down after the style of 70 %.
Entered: 92 %
